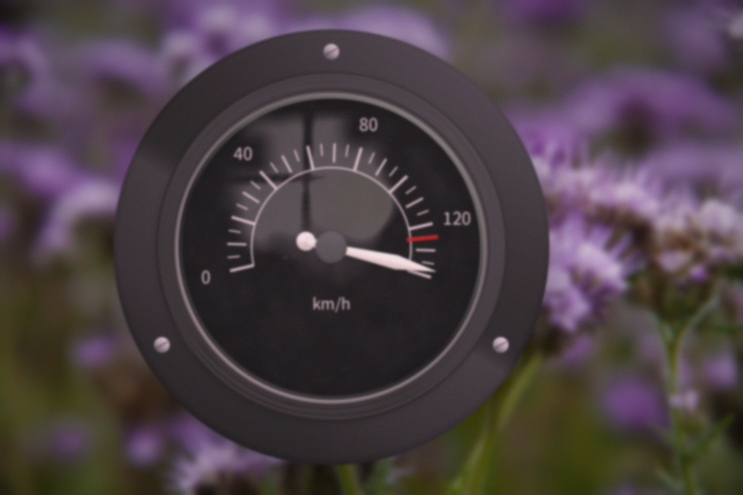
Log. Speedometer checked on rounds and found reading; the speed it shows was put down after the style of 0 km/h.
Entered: 137.5 km/h
